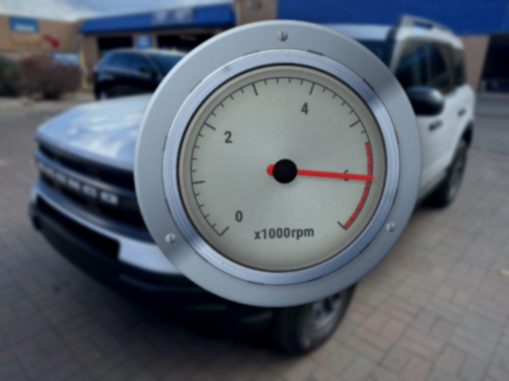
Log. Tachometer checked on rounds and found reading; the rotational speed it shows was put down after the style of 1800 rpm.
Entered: 6000 rpm
